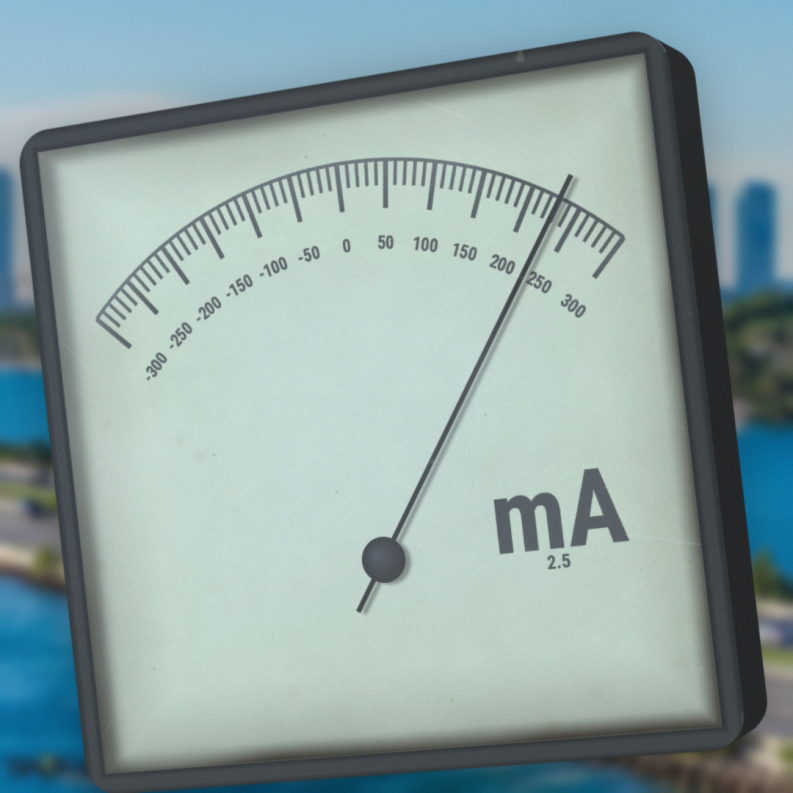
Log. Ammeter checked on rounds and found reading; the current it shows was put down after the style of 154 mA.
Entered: 230 mA
